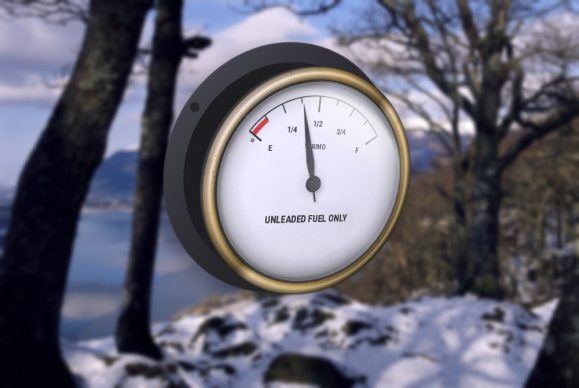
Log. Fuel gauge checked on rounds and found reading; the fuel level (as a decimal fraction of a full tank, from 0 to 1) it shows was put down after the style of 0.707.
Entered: 0.375
